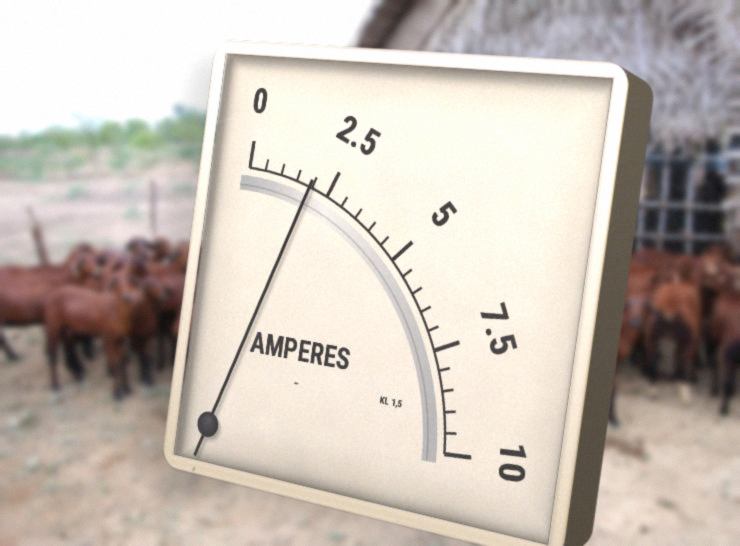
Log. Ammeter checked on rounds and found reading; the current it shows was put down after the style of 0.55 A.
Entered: 2 A
